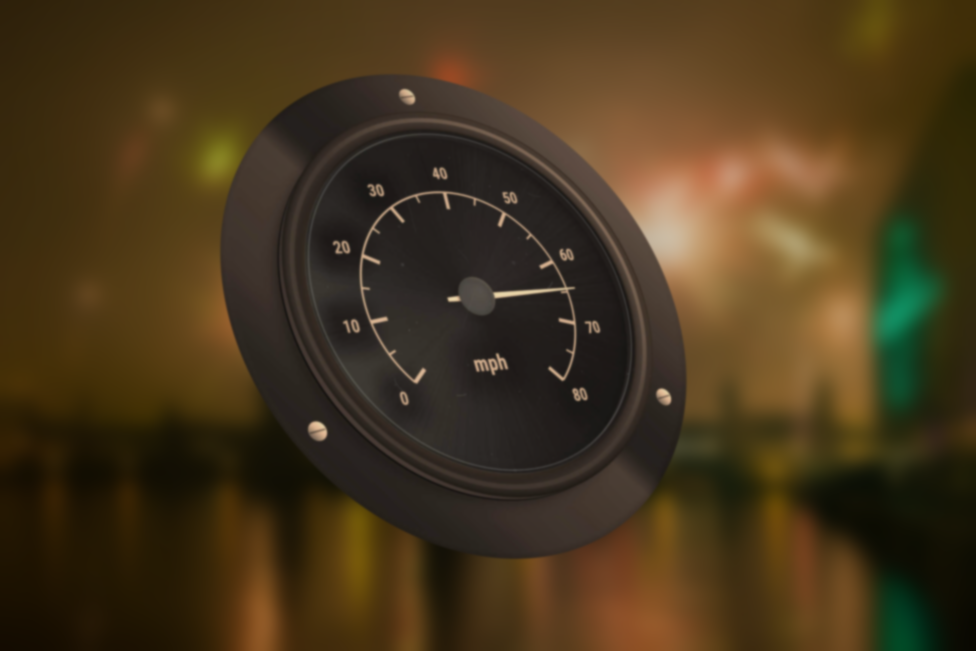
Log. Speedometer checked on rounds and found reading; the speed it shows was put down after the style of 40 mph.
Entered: 65 mph
